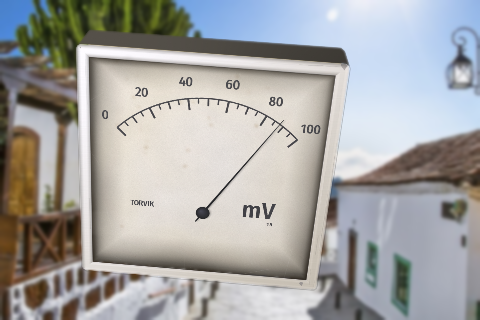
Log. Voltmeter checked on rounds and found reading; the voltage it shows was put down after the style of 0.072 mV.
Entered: 87.5 mV
